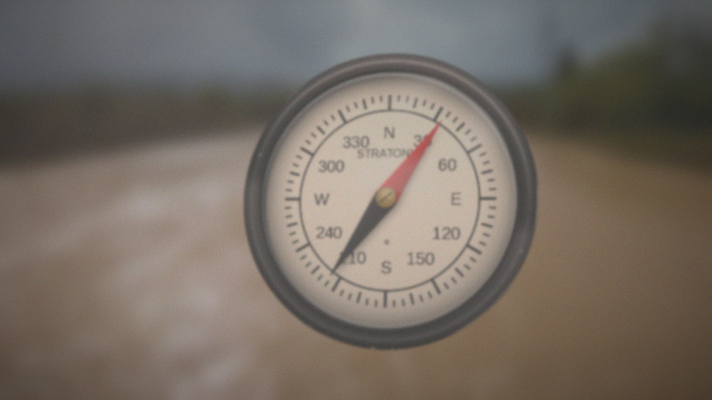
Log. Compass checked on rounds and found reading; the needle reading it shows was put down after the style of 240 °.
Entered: 35 °
